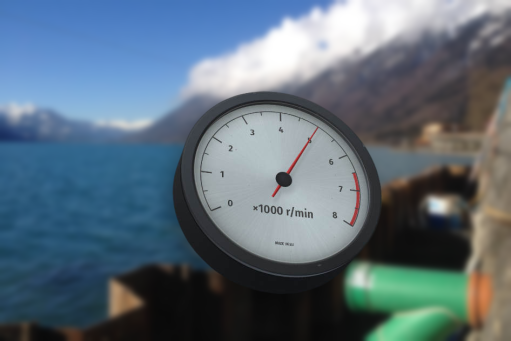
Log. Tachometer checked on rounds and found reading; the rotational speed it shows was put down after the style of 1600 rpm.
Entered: 5000 rpm
